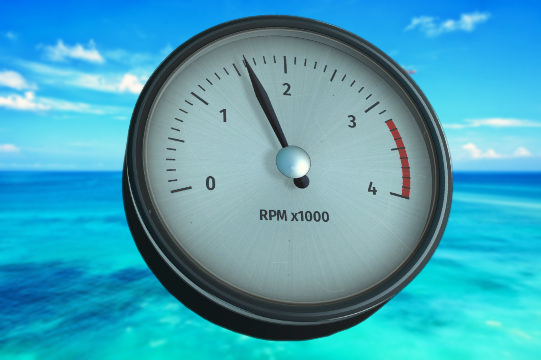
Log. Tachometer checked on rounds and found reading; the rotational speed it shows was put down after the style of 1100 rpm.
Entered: 1600 rpm
